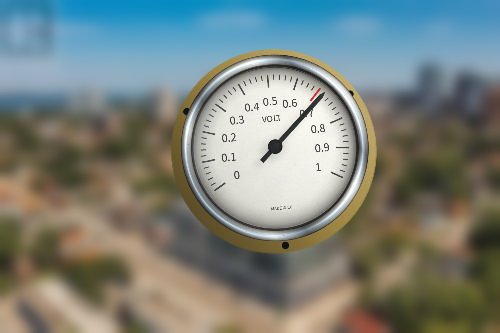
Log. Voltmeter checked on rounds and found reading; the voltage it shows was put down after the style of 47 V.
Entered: 0.7 V
